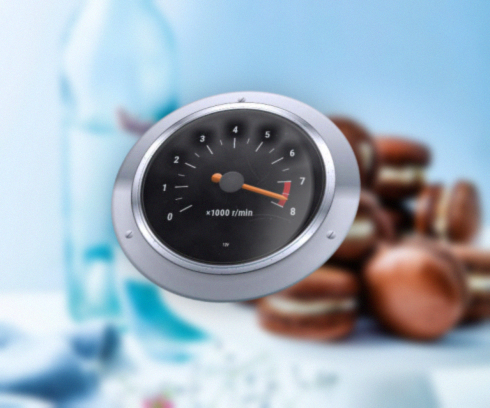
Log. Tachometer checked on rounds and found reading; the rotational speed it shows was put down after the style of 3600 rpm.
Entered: 7750 rpm
